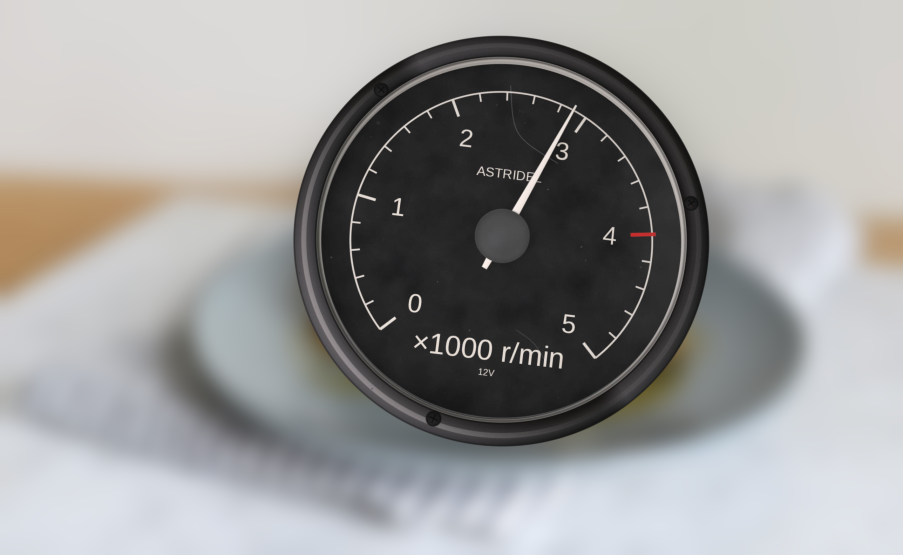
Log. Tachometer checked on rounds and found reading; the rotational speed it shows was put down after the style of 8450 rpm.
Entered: 2900 rpm
